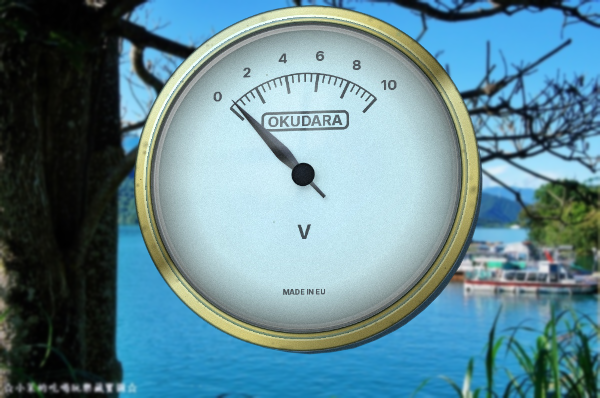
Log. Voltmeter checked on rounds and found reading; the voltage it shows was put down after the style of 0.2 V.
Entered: 0.4 V
